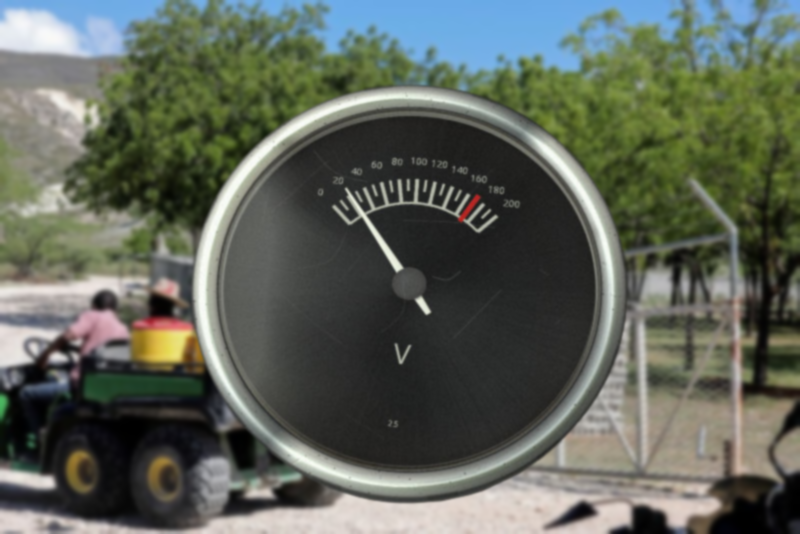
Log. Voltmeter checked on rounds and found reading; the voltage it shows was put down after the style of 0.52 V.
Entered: 20 V
